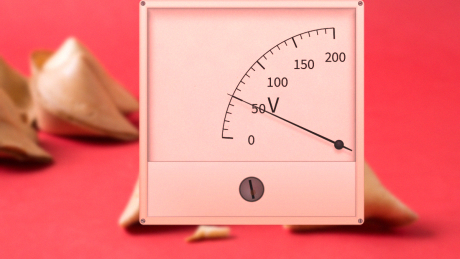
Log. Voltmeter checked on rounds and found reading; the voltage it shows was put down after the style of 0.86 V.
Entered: 50 V
